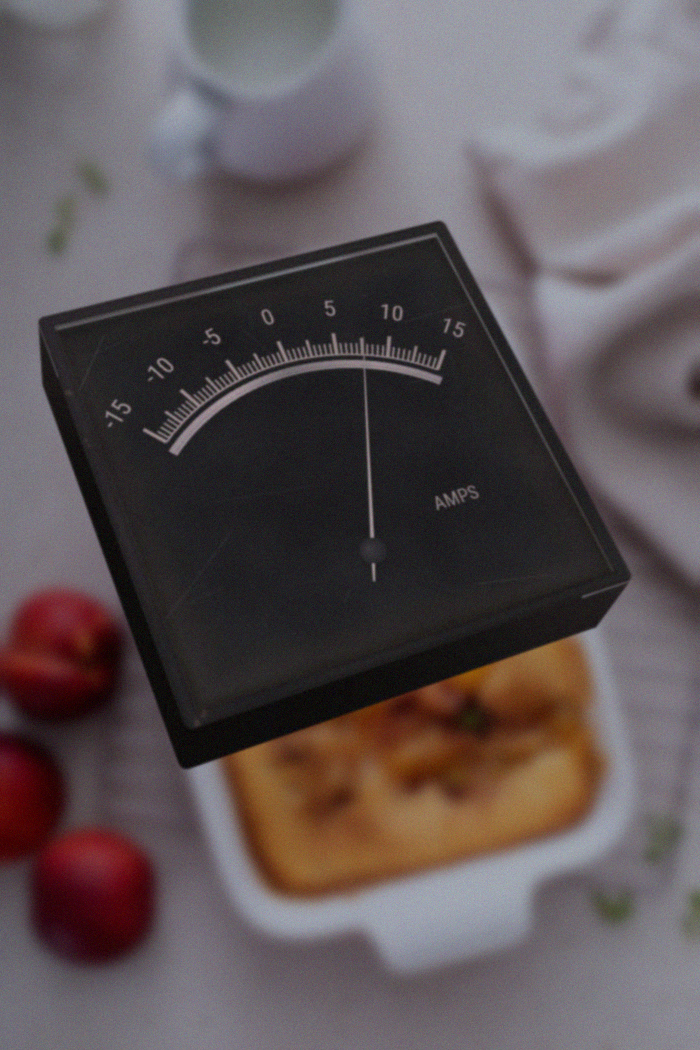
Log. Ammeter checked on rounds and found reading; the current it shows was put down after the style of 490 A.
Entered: 7.5 A
